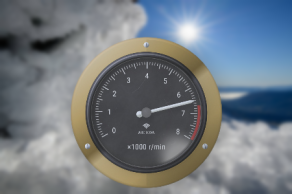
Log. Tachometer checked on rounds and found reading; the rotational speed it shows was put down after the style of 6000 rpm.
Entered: 6500 rpm
